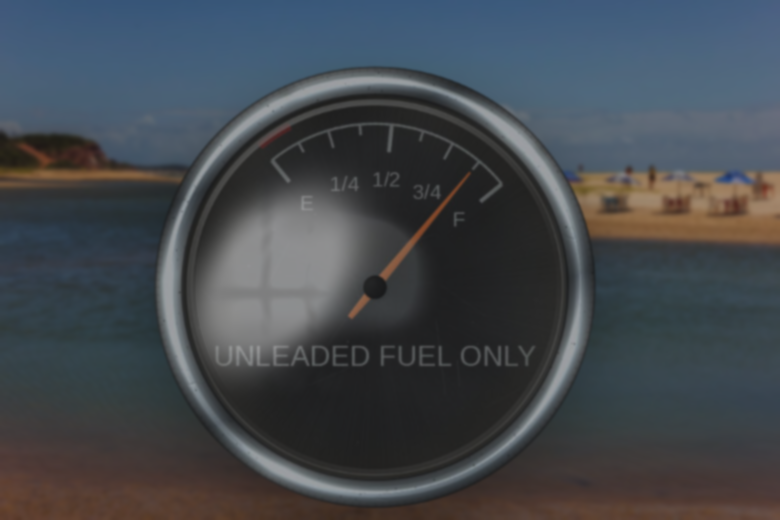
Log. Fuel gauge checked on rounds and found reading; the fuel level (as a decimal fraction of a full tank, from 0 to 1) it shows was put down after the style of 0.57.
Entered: 0.875
